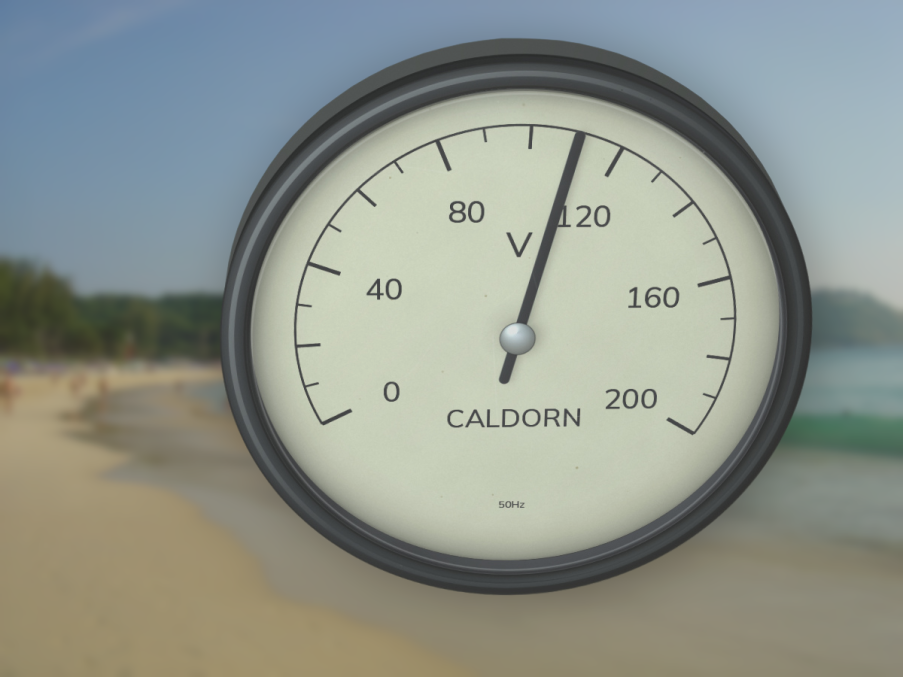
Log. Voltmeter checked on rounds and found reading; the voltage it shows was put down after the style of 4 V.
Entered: 110 V
